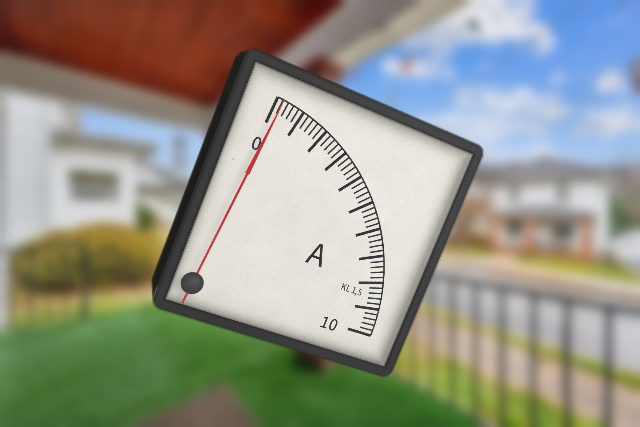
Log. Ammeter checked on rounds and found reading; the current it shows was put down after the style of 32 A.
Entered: 0.2 A
